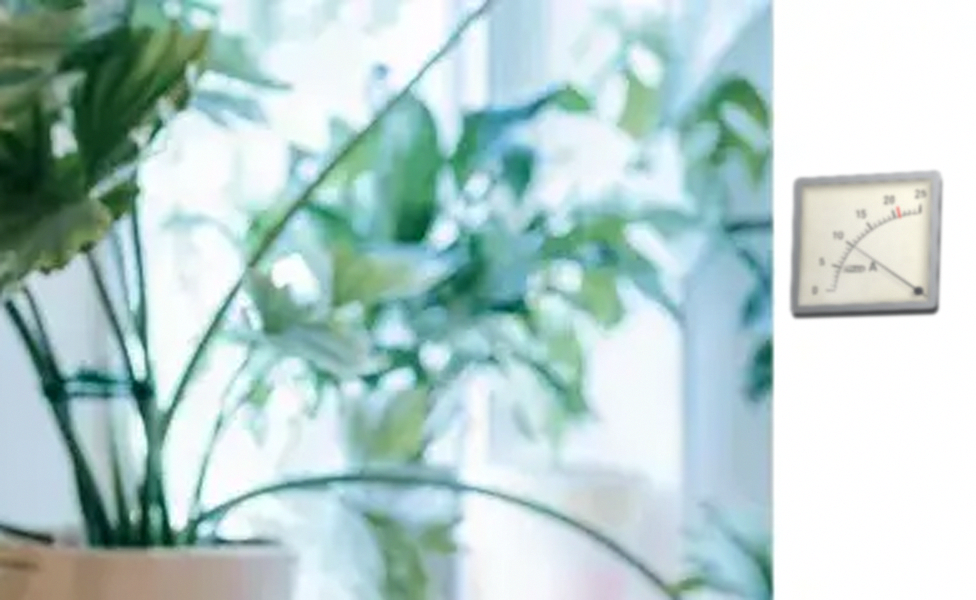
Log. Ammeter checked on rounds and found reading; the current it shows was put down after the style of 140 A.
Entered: 10 A
